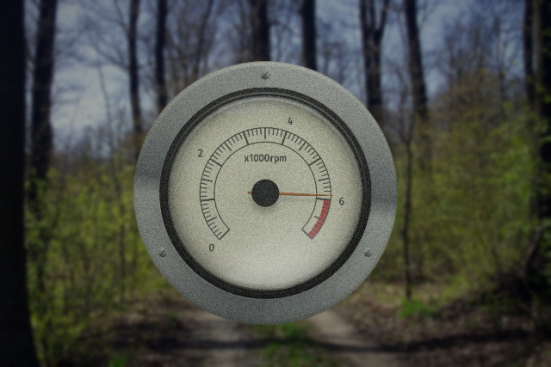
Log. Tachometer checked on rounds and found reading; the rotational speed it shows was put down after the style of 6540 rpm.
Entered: 5900 rpm
